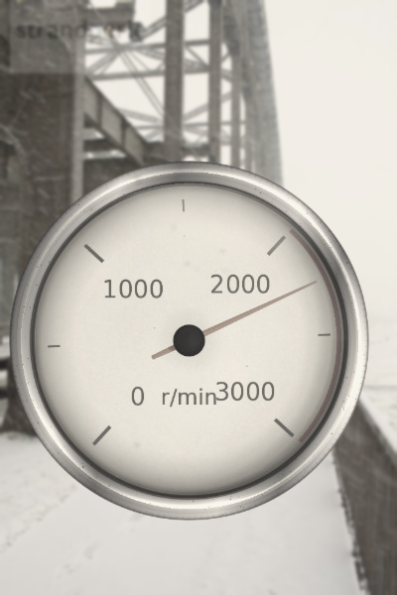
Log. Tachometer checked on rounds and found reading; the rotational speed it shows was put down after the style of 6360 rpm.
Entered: 2250 rpm
